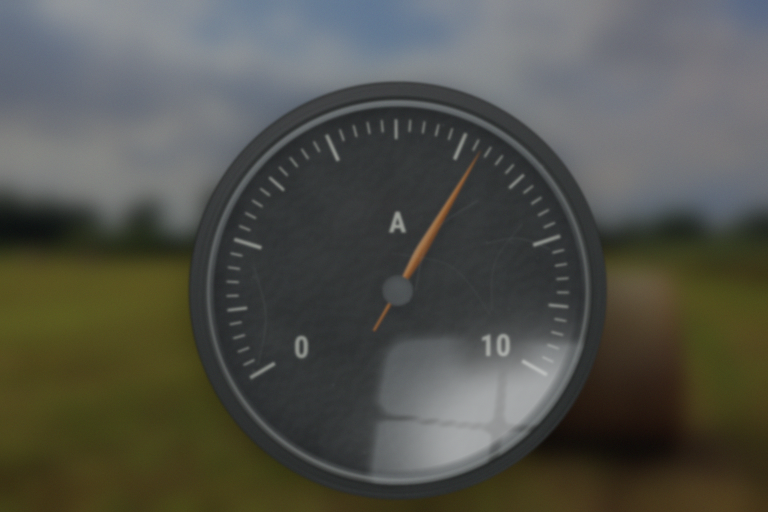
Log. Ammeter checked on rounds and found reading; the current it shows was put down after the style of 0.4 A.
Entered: 6.3 A
